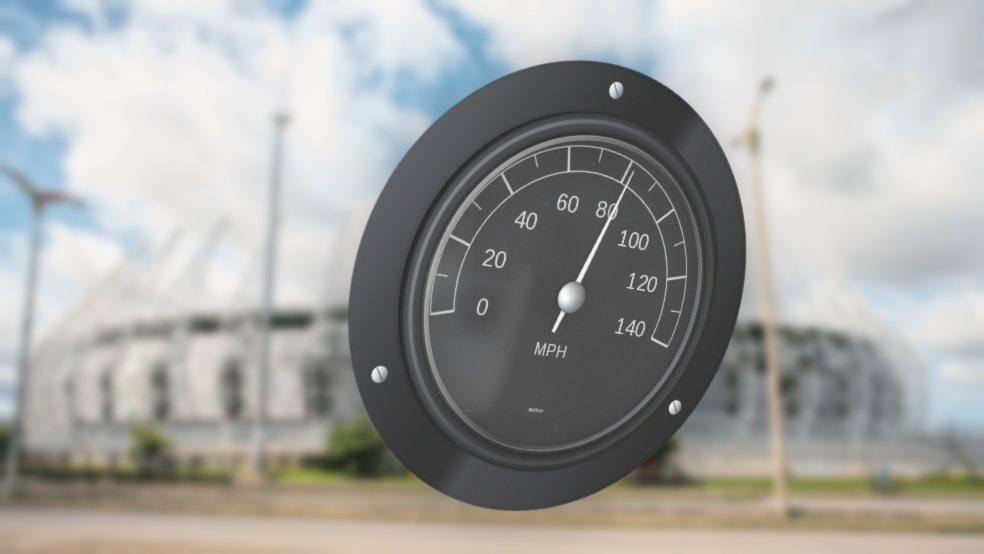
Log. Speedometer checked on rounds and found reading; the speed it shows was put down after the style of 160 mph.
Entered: 80 mph
